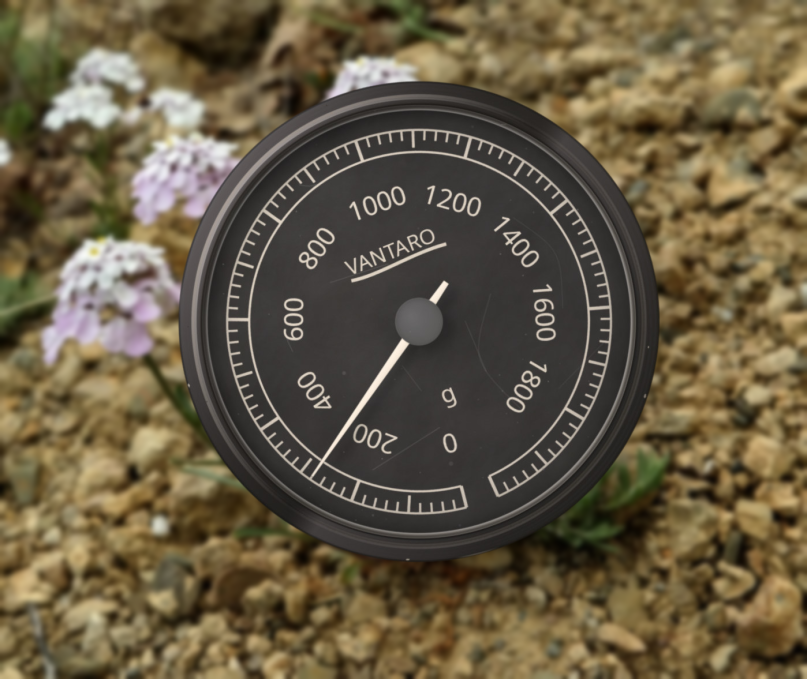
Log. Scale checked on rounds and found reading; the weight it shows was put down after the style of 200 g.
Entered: 280 g
